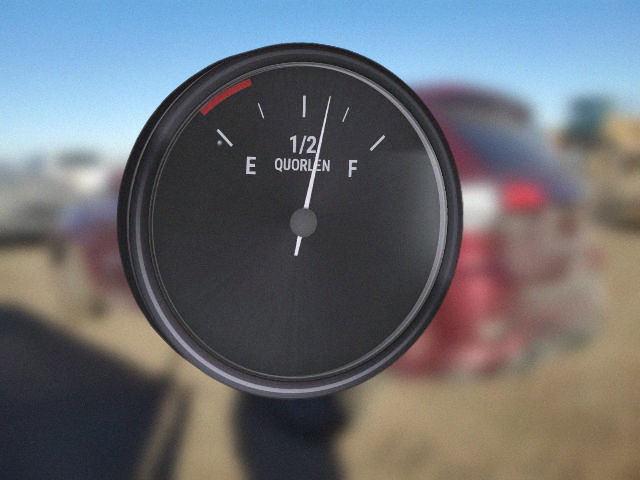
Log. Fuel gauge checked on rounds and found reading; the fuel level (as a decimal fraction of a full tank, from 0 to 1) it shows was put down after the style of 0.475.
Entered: 0.625
